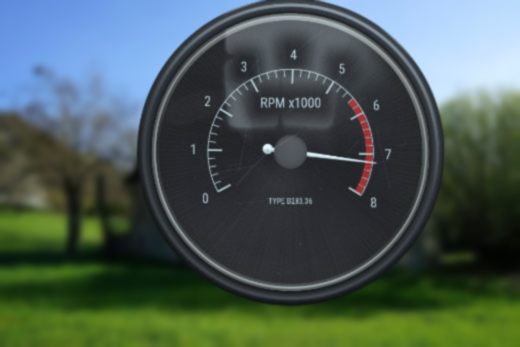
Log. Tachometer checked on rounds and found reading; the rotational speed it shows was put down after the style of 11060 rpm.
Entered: 7200 rpm
